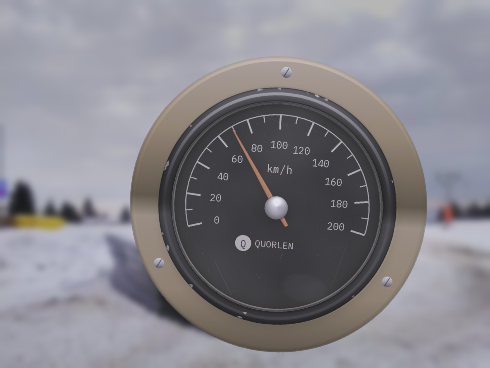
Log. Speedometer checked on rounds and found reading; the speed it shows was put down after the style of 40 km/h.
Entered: 70 km/h
